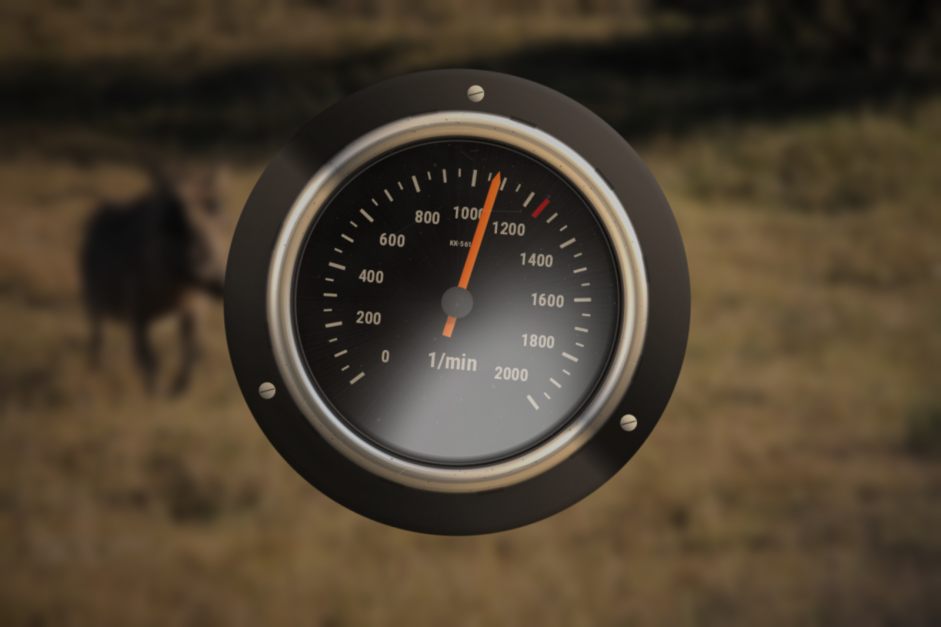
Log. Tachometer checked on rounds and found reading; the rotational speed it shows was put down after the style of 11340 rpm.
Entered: 1075 rpm
